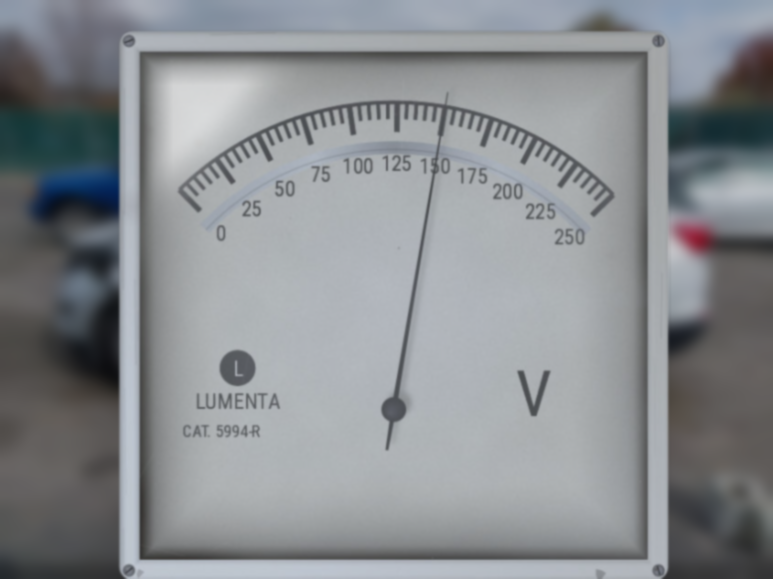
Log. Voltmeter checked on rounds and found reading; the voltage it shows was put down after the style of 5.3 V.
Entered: 150 V
